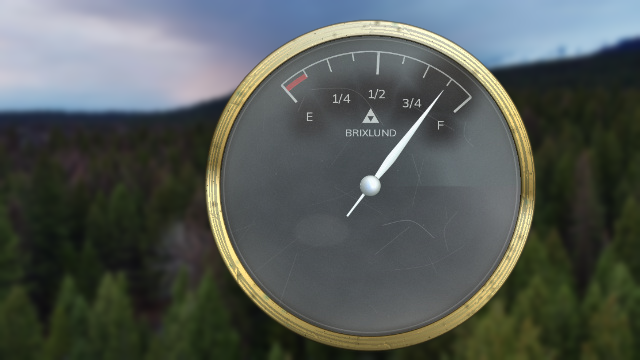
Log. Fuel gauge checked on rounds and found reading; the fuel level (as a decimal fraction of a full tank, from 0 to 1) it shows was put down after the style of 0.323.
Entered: 0.875
